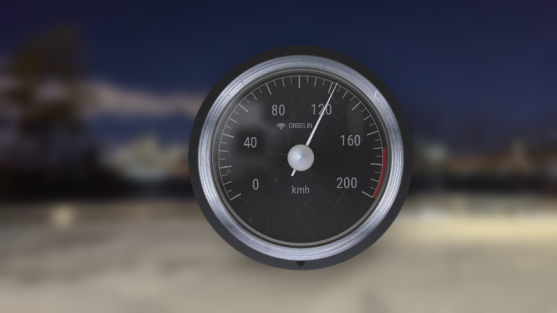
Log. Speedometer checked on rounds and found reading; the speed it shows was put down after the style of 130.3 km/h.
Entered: 122.5 km/h
